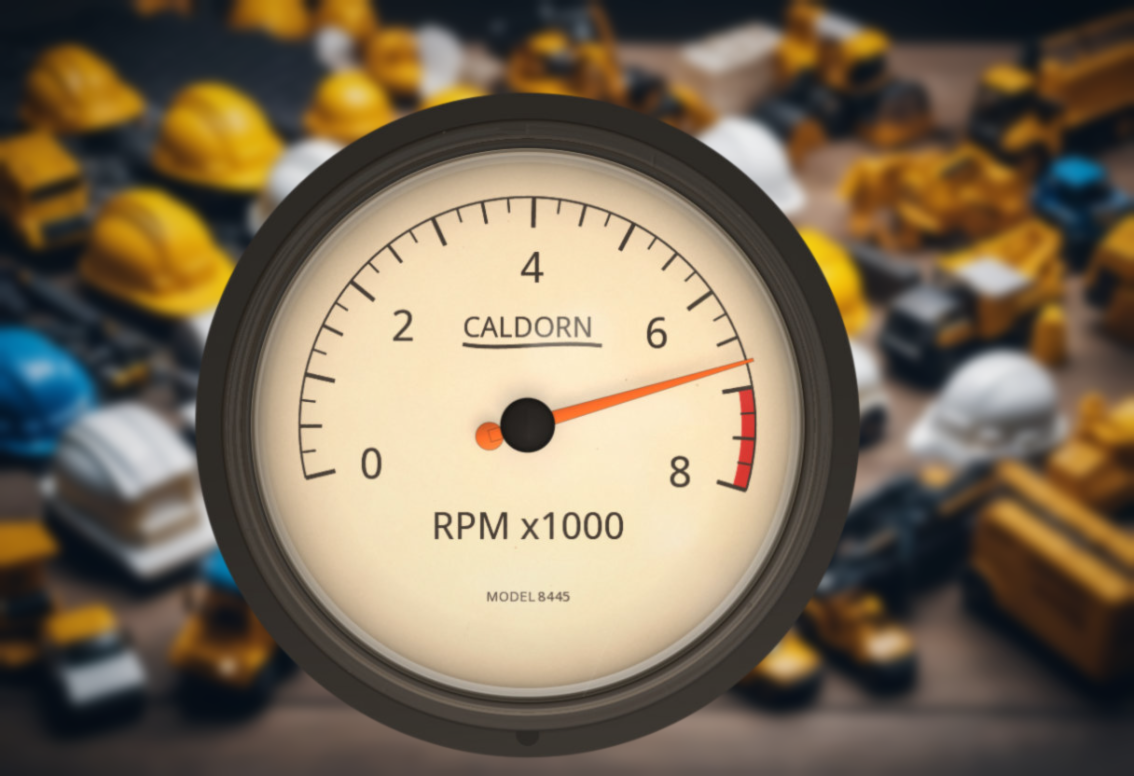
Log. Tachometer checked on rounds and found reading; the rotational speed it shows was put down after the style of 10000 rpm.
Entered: 6750 rpm
